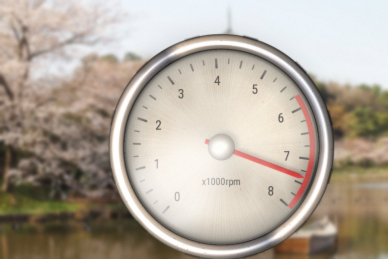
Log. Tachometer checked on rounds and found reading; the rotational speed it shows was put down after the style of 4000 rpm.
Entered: 7375 rpm
